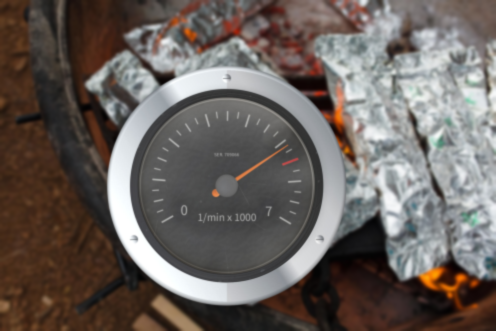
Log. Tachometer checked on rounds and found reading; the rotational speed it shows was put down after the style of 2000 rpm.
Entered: 5125 rpm
